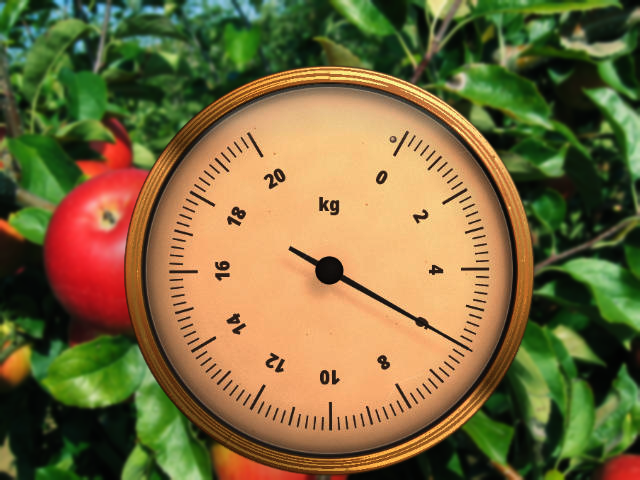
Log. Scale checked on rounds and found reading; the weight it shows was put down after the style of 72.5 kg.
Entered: 6 kg
